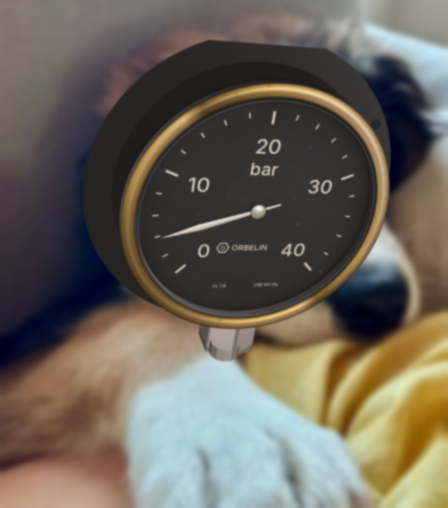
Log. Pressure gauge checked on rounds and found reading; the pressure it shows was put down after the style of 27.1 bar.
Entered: 4 bar
